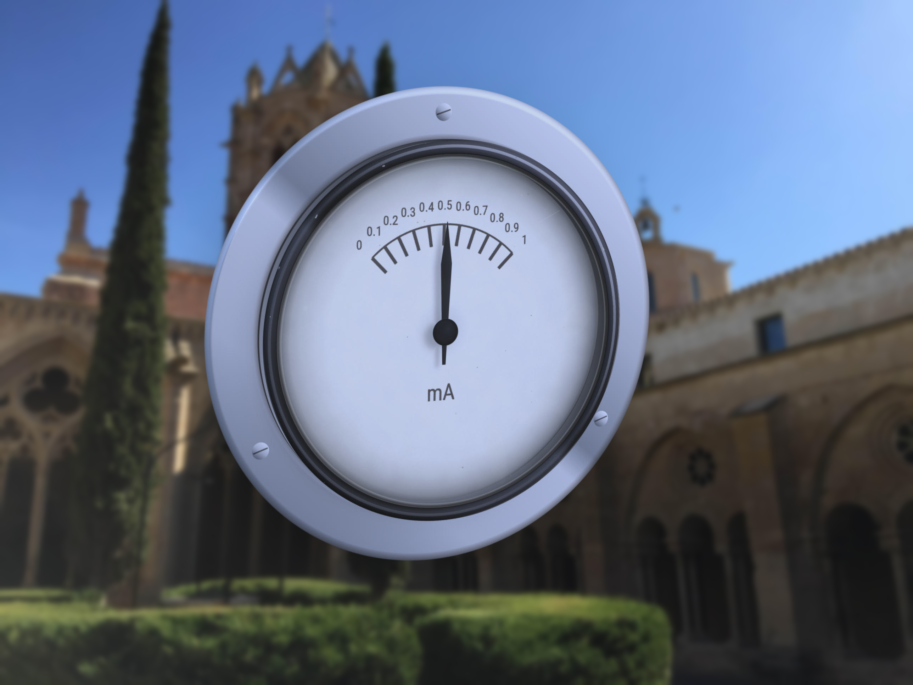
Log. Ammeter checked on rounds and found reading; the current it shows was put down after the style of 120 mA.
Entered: 0.5 mA
